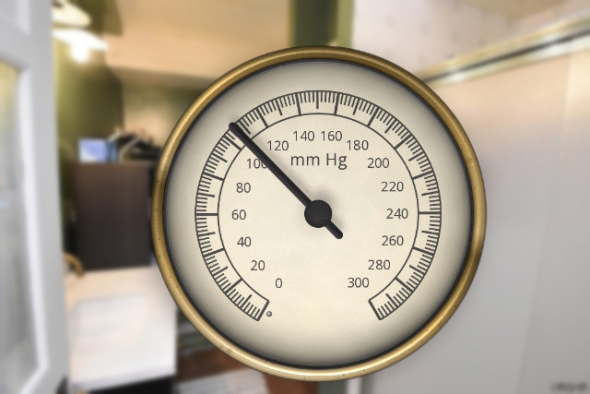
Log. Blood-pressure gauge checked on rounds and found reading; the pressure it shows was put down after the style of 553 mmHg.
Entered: 106 mmHg
